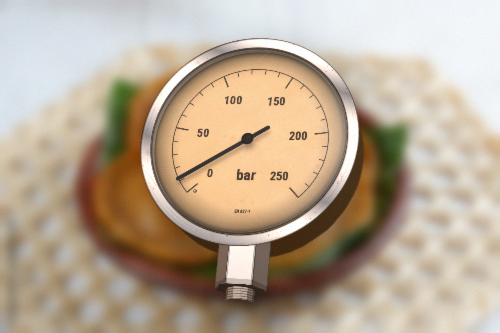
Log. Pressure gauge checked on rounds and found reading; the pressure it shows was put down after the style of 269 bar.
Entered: 10 bar
